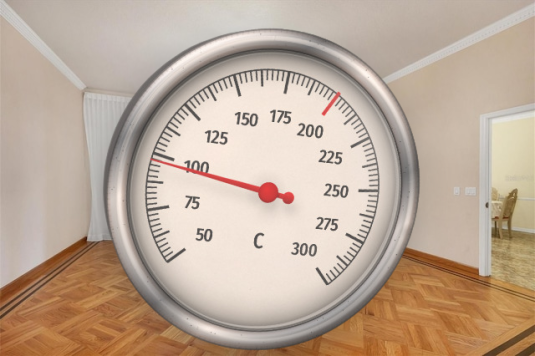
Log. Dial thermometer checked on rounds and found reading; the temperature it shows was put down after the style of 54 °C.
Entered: 97.5 °C
